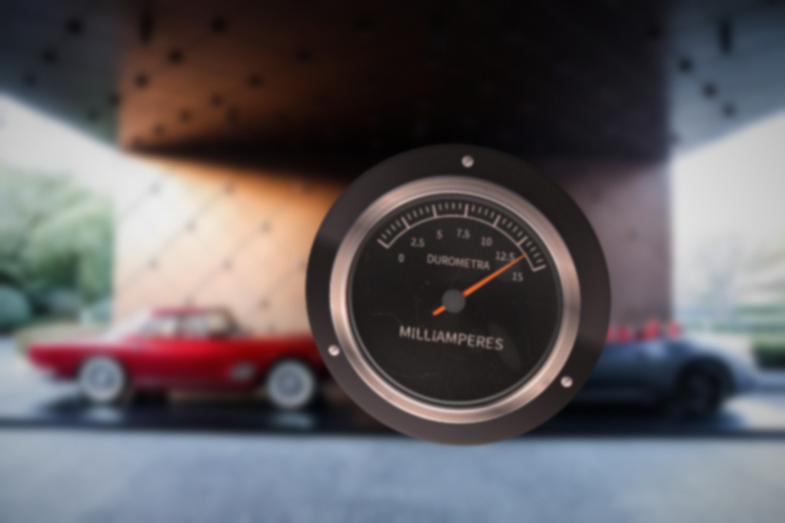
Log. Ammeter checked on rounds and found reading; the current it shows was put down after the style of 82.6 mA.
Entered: 13.5 mA
